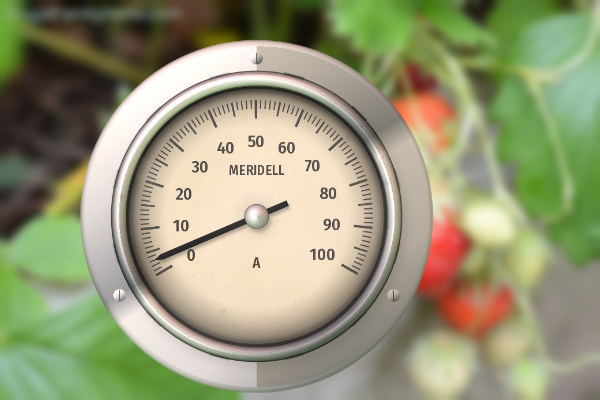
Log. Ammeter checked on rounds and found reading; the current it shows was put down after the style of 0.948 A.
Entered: 3 A
